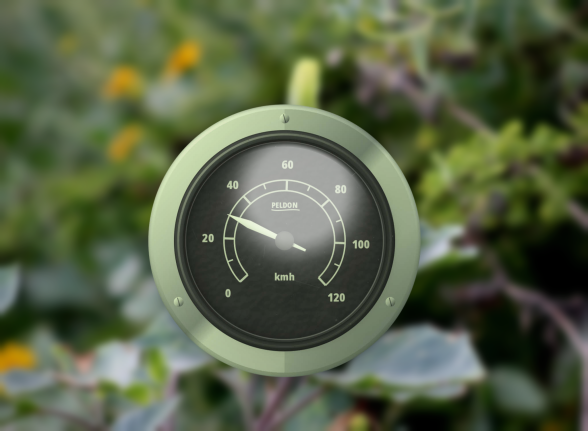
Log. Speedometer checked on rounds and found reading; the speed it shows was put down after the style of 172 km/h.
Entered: 30 km/h
